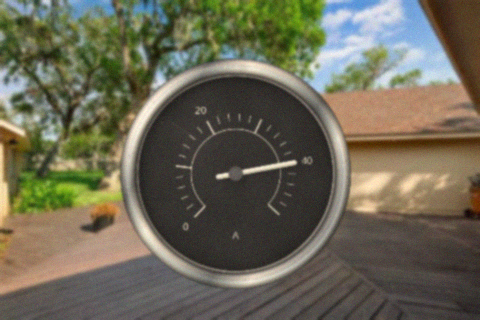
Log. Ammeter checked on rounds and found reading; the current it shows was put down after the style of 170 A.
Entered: 40 A
